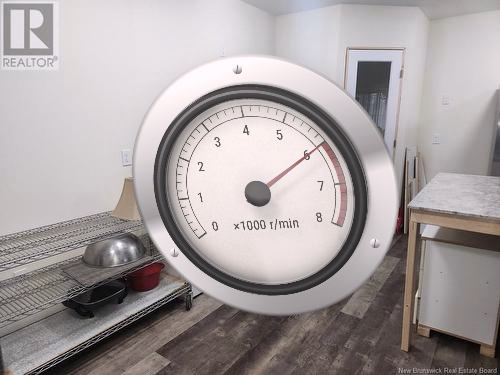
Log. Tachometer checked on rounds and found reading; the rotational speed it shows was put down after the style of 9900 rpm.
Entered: 6000 rpm
